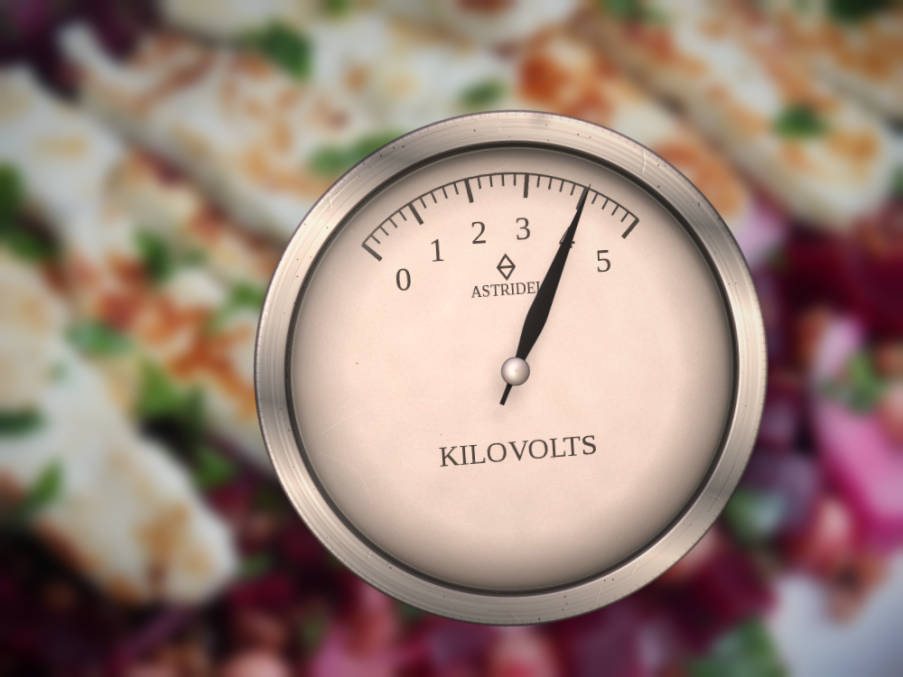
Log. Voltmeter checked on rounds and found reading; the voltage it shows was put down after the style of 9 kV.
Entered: 4 kV
